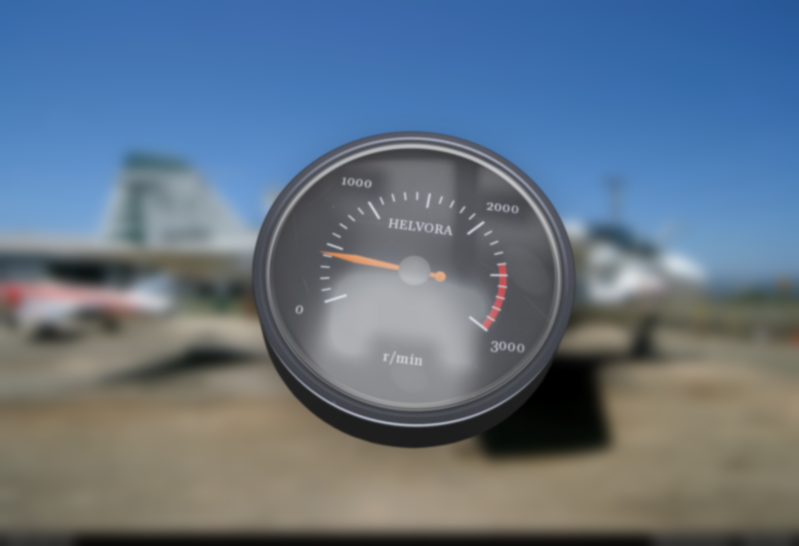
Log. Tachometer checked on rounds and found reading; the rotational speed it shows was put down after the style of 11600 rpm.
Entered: 400 rpm
